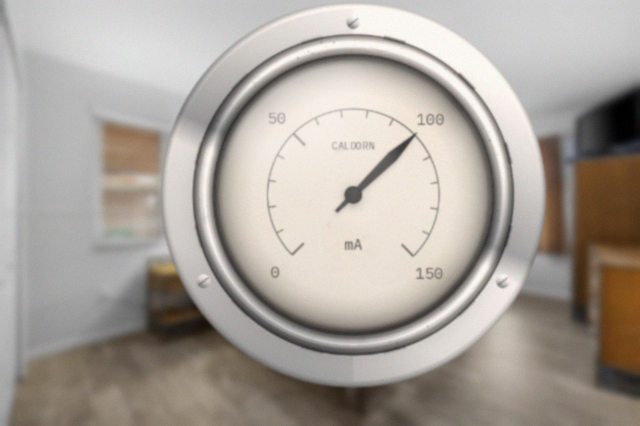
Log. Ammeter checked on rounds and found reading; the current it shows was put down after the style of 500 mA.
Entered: 100 mA
